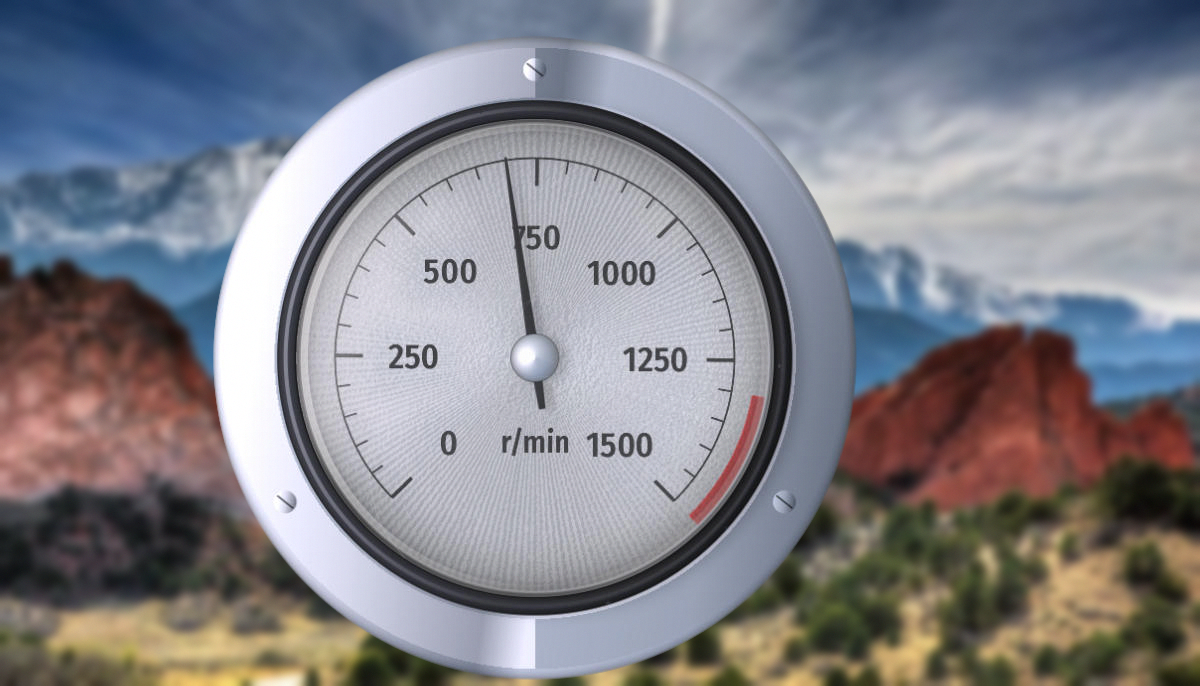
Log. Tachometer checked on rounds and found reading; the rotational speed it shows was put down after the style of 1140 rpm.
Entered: 700 rpm
